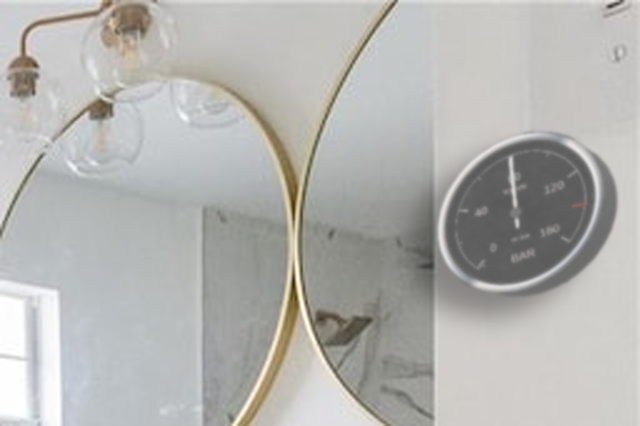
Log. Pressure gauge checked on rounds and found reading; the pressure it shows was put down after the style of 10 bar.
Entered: 80 bar
